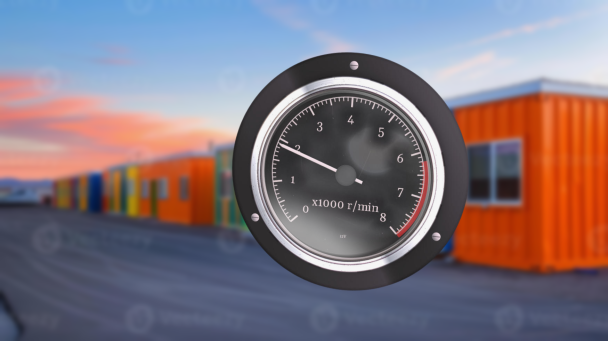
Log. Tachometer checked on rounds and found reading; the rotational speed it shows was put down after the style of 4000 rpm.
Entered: 1900 rpm
